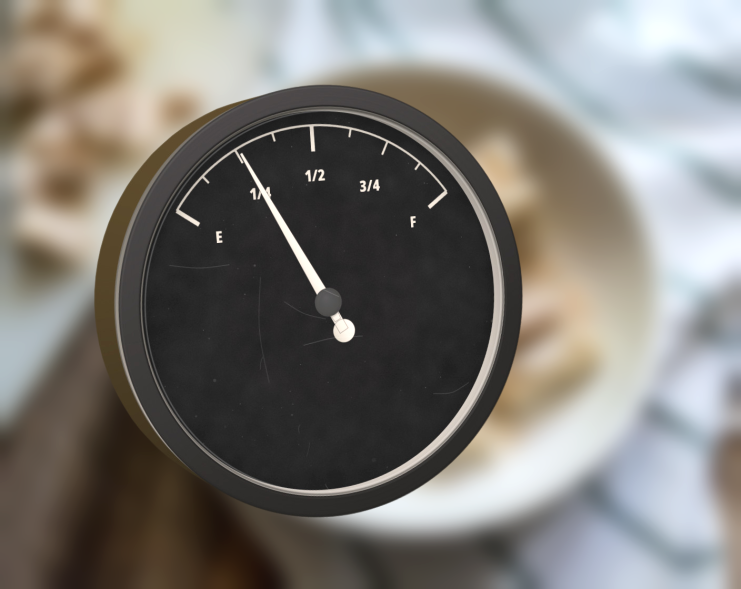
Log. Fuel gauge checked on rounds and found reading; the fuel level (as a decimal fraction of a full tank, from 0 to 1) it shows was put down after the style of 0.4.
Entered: 0.25
